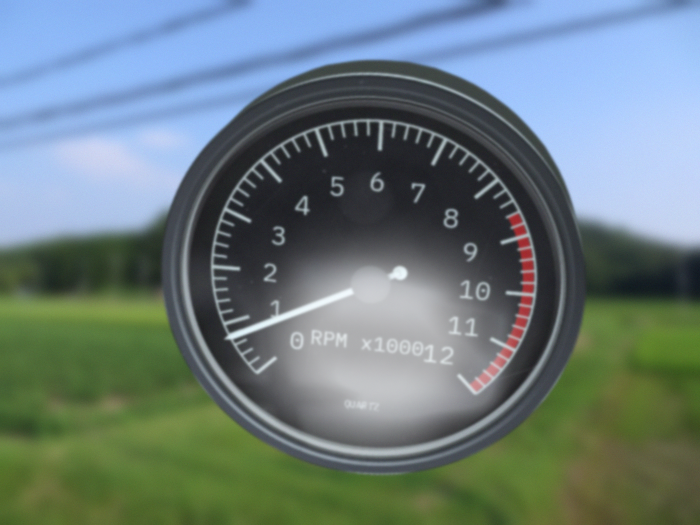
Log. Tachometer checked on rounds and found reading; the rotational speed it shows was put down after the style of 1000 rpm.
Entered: 800 rpm
